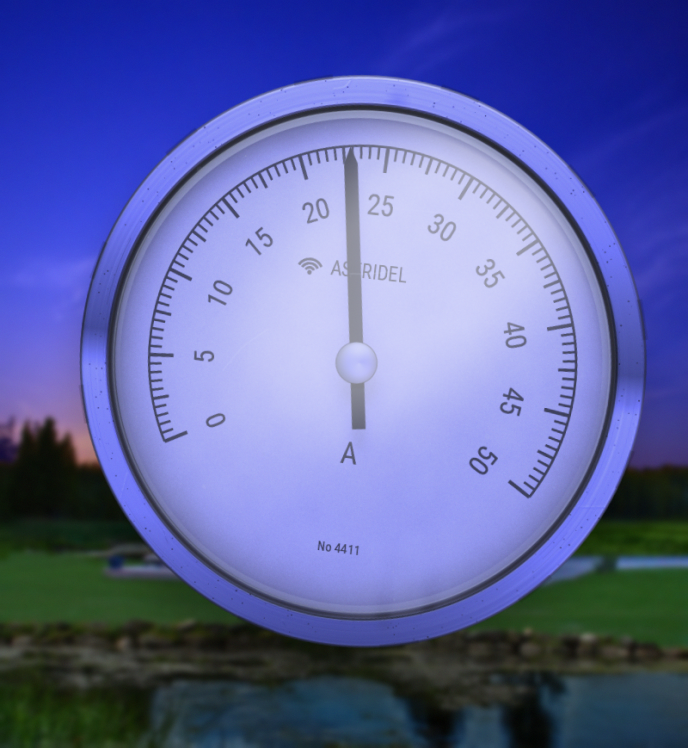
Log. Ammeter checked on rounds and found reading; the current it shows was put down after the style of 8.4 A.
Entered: 23 A
